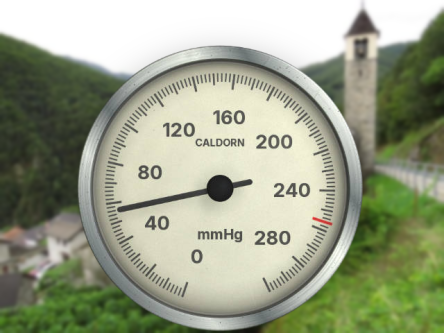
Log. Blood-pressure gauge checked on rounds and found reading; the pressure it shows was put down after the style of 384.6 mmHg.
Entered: 56 mmHg
